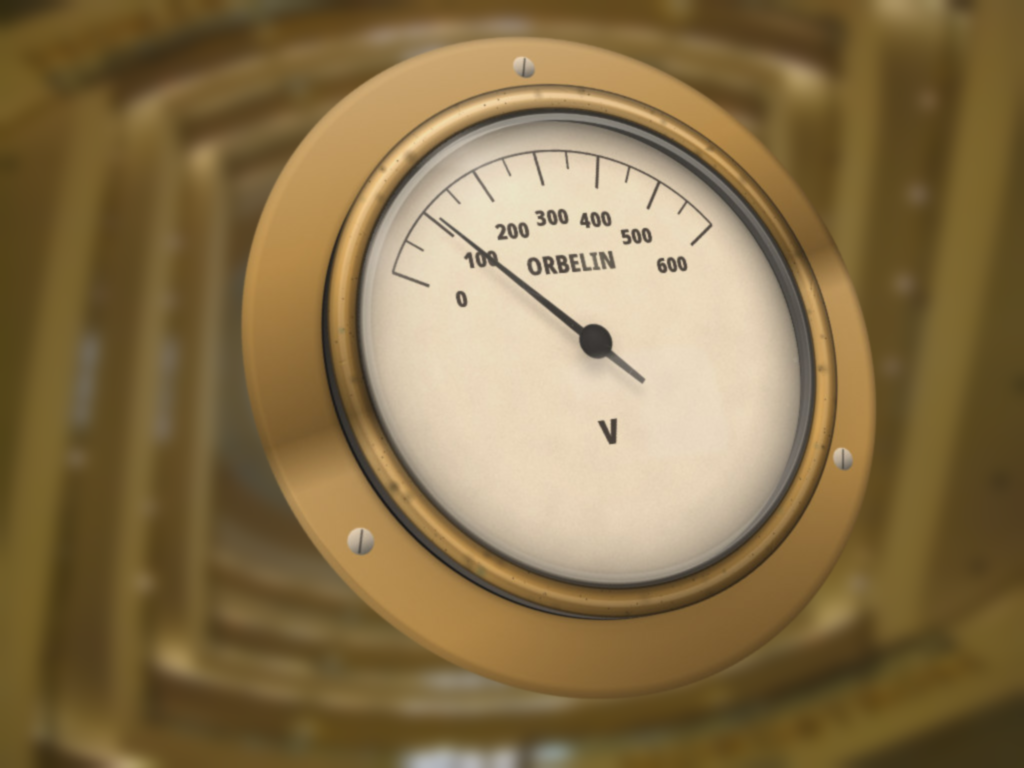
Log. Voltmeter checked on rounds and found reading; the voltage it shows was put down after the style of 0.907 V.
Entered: 100 V
